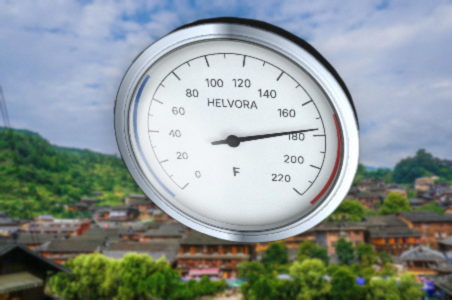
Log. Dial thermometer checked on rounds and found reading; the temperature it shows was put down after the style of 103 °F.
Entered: 175 °F
